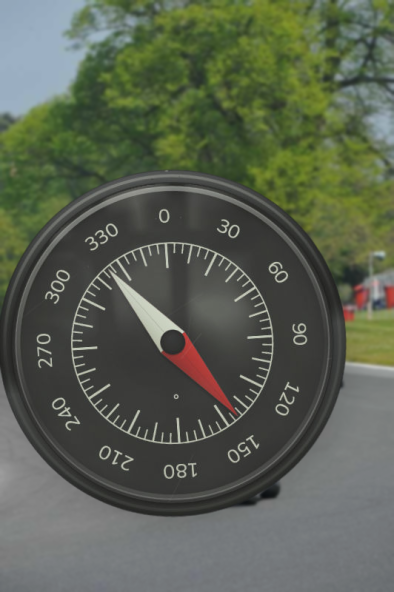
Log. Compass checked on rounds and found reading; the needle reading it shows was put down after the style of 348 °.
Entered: 142.5 °
